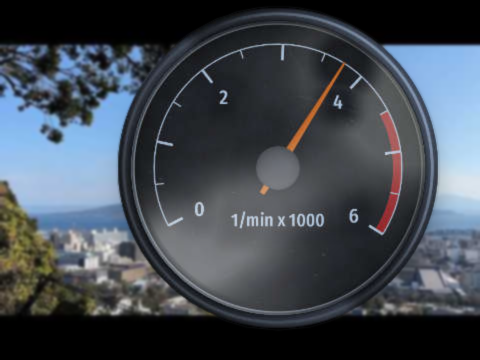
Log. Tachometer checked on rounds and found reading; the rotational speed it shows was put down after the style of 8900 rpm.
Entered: 3750 rpm
